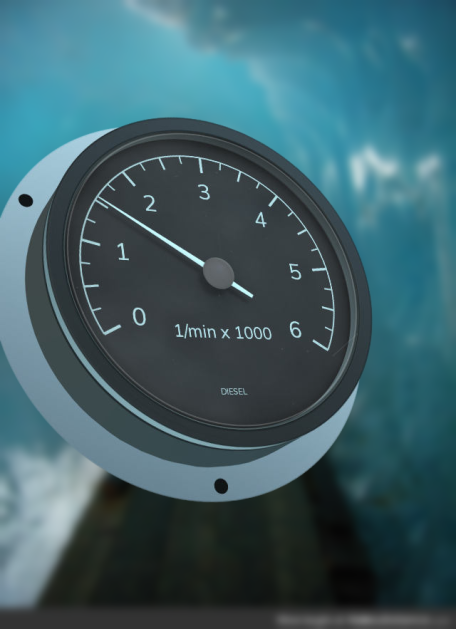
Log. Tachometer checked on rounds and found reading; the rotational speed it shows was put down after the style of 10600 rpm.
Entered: 1500 rpm
